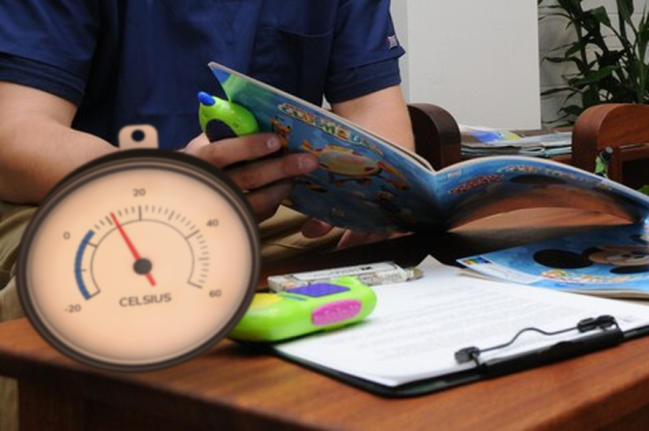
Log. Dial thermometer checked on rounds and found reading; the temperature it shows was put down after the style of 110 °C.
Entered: 12 °C
